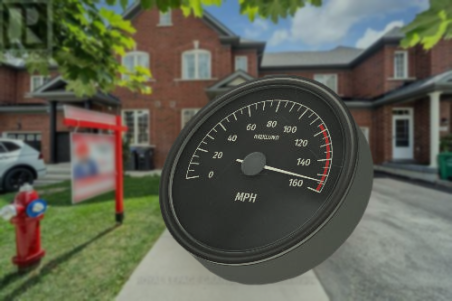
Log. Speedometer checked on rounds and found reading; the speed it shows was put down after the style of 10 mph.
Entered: 155 mph
